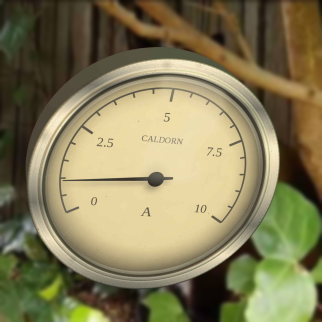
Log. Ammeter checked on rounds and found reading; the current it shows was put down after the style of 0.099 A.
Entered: 1 A
